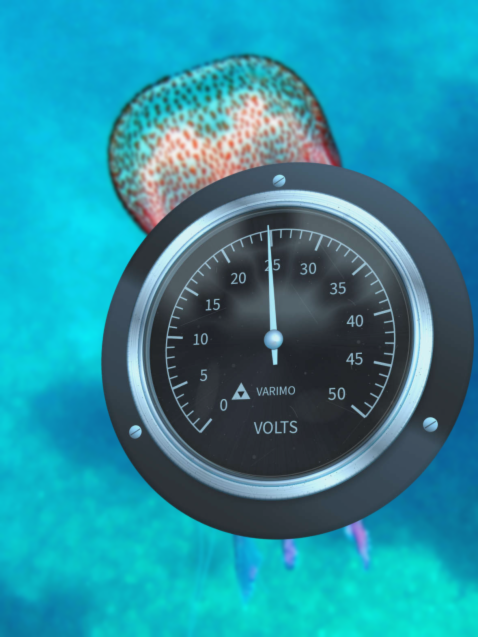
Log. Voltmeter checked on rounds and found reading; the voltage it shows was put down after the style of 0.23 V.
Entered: 25 V
